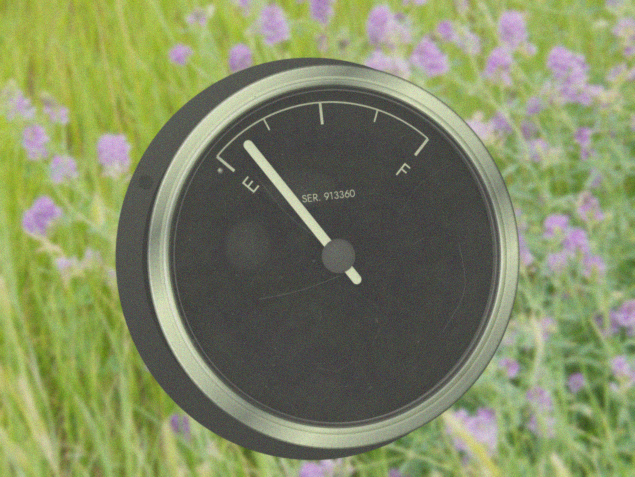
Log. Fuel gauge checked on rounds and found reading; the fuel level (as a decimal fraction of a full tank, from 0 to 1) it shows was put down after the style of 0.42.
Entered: 0.125
